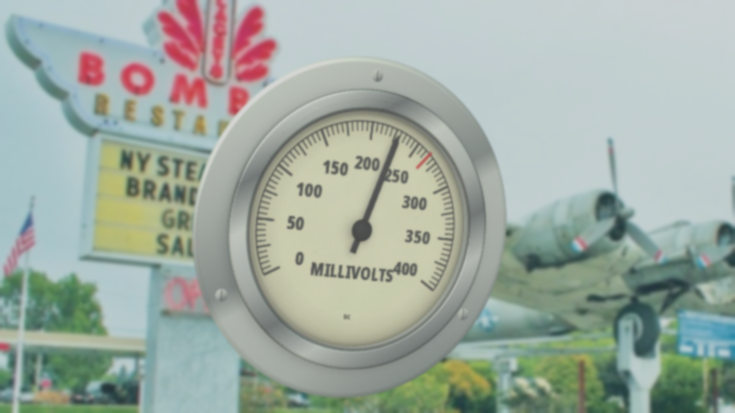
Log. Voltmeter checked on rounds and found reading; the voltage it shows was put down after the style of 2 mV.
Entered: 225 mV
